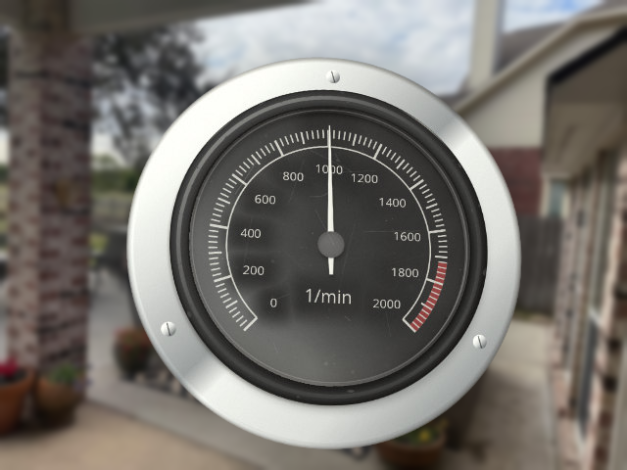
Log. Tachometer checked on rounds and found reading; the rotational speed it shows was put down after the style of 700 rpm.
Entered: 1000 rpm
